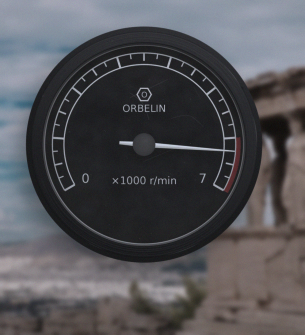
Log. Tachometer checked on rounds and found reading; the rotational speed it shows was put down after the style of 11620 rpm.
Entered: 6250 rpm
